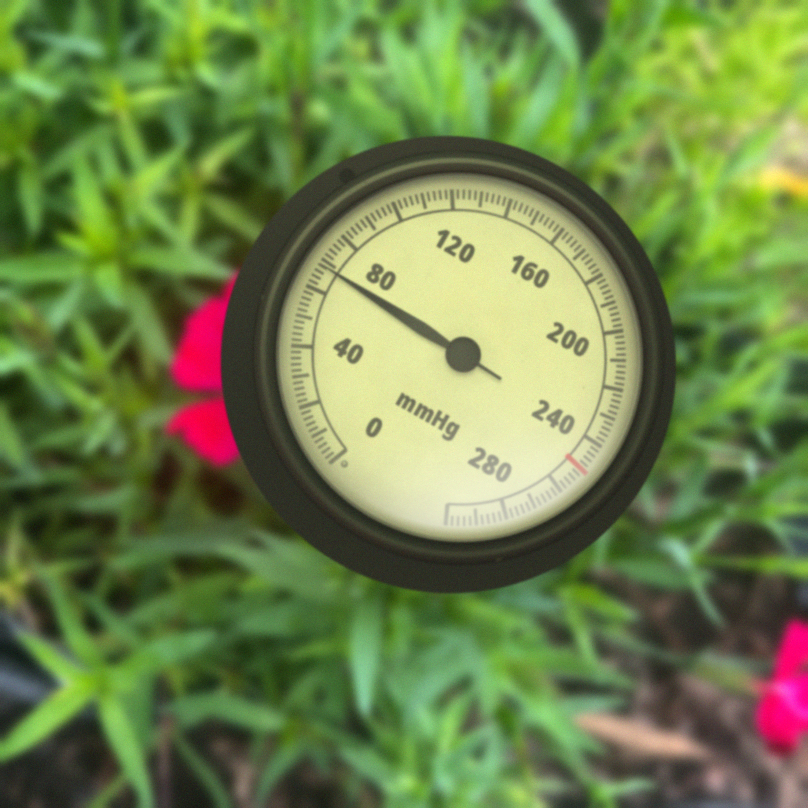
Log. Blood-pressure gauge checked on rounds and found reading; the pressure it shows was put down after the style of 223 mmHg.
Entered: 68 mmHg
